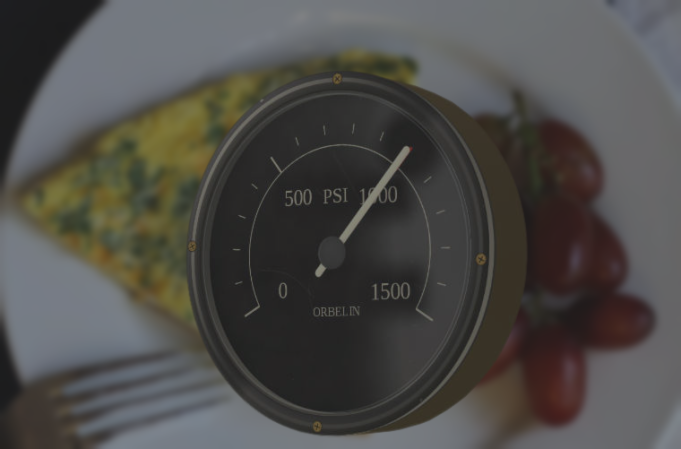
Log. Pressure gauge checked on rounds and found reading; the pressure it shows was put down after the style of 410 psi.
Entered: 1000 psi
